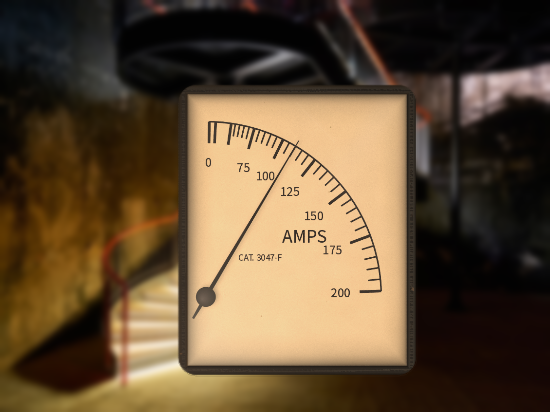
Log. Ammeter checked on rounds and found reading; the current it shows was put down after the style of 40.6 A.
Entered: 110 A
